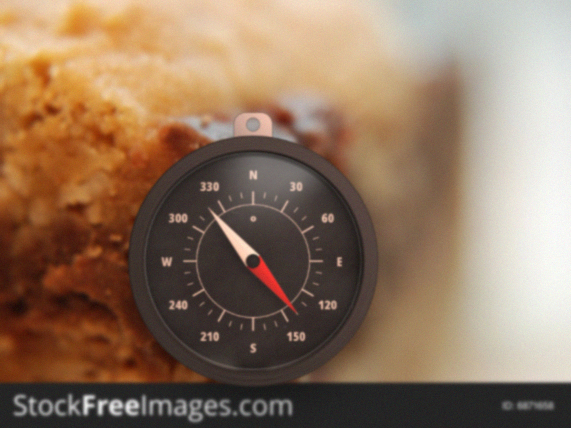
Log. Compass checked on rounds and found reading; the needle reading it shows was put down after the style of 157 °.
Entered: 140 °
